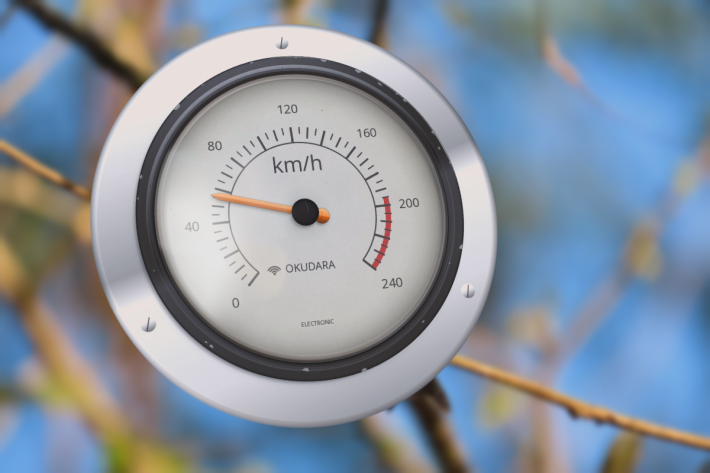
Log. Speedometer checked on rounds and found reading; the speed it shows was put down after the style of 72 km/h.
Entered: 55 km/h
